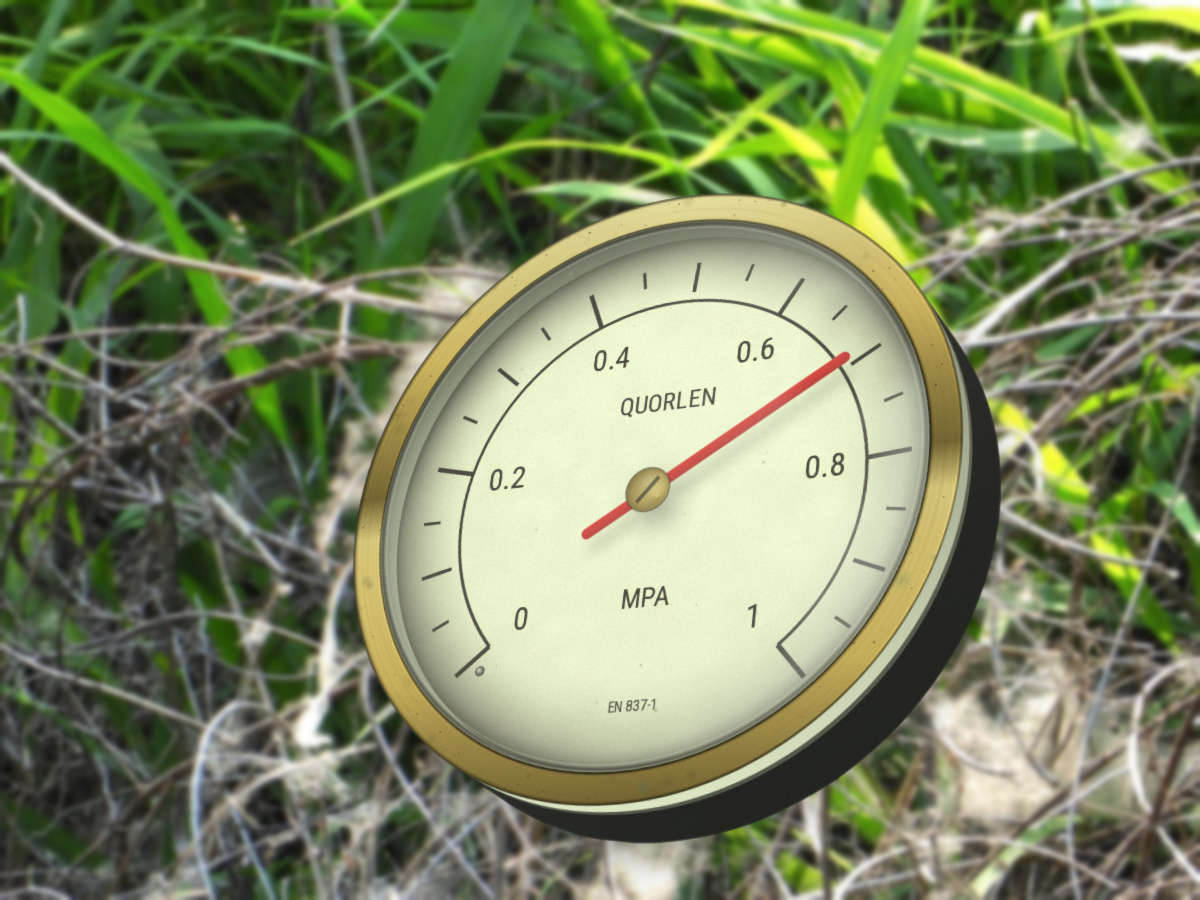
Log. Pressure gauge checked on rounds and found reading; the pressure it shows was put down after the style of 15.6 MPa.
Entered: 0.7 MPa
